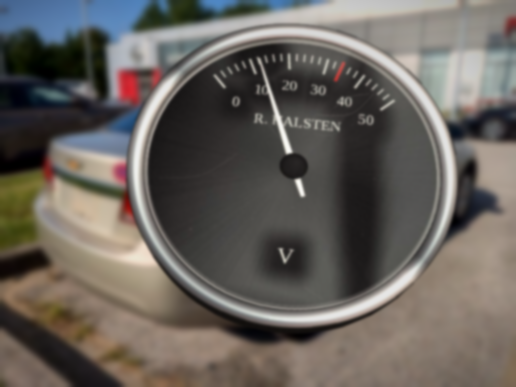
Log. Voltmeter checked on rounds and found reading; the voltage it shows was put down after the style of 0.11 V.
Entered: 12 V
